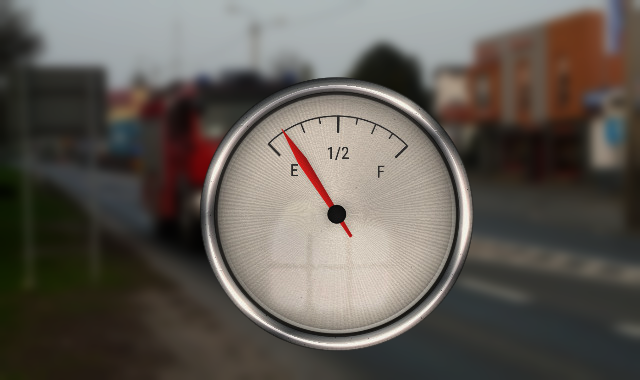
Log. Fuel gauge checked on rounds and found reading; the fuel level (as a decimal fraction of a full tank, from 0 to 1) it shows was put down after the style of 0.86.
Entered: 0.125
